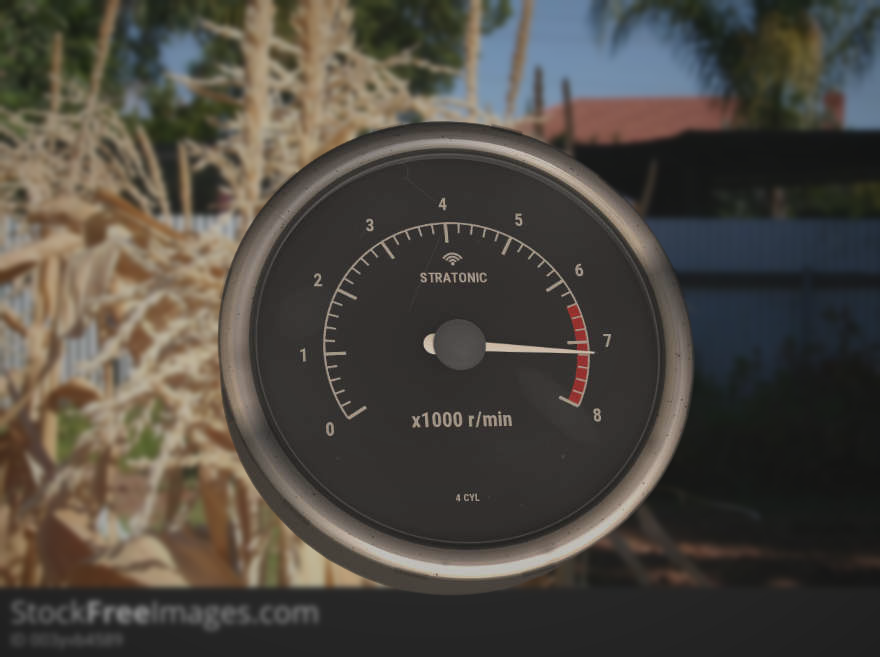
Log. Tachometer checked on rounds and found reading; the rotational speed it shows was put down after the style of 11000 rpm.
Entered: 7200 rpm
